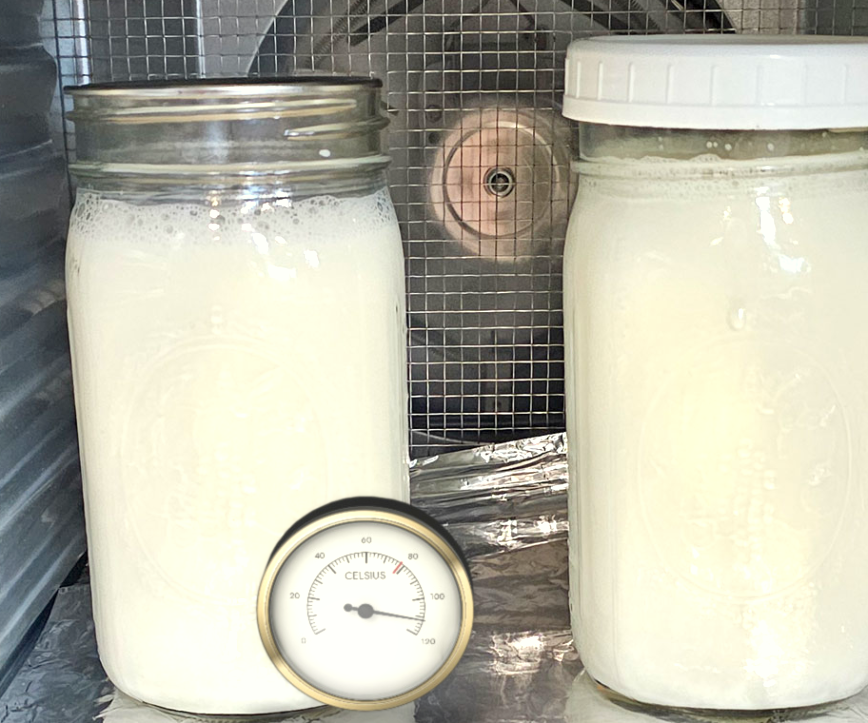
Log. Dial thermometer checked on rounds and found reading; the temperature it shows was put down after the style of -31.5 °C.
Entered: 110 °C
